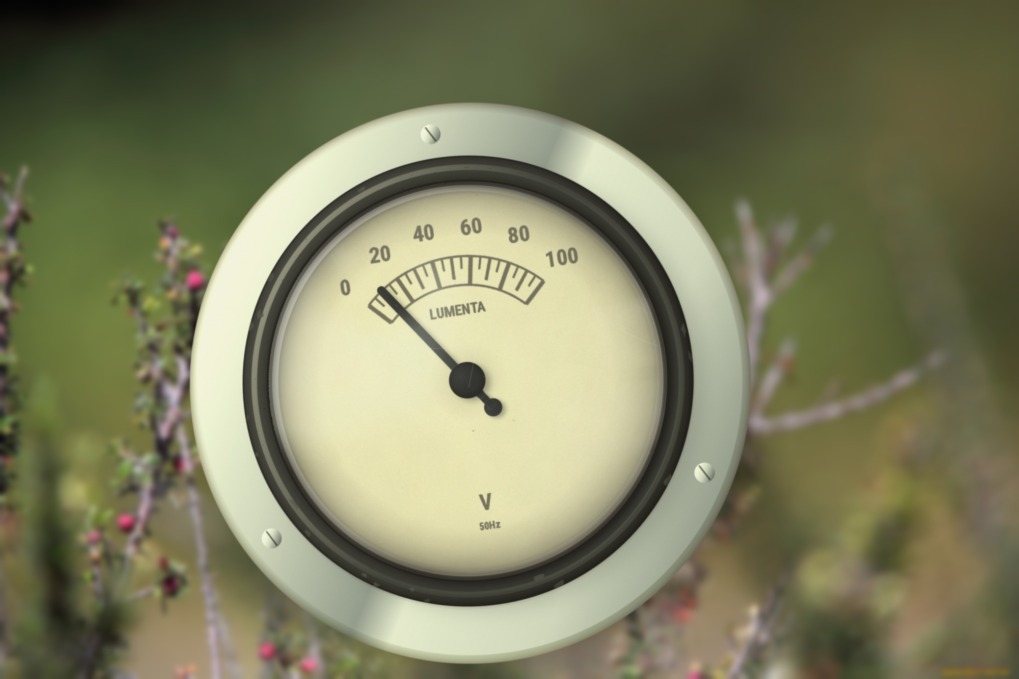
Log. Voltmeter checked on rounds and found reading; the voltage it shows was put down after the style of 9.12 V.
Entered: 10 V
